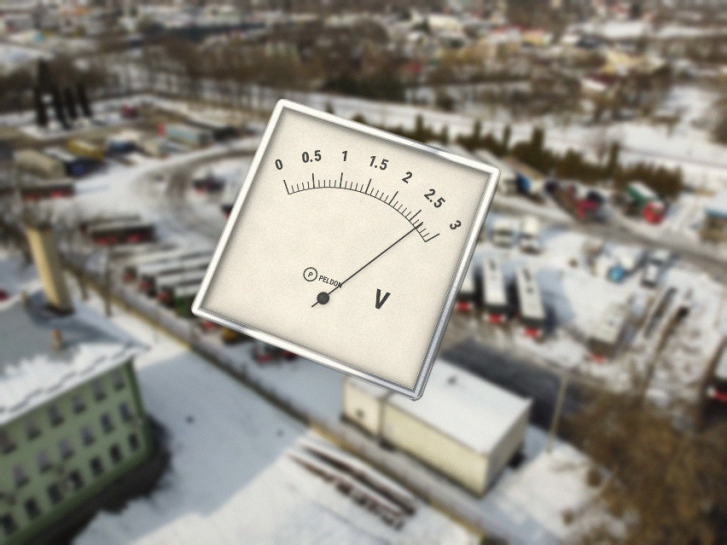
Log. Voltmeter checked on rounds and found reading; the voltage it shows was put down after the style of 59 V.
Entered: 2.7 V
